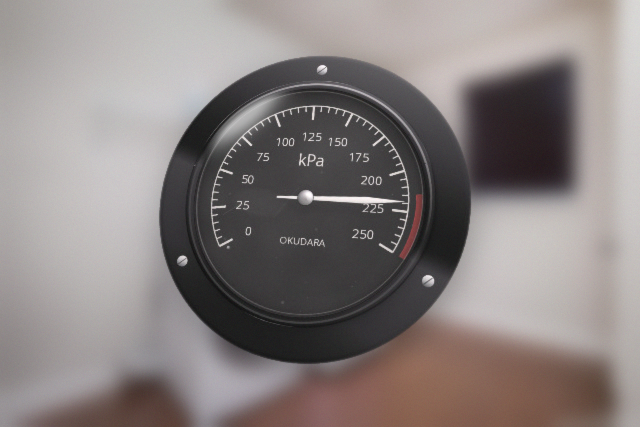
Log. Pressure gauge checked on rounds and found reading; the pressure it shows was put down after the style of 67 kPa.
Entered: 220 kPa
